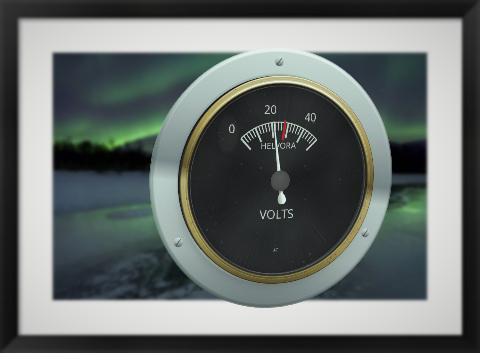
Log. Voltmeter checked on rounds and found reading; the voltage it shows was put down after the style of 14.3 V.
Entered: 20 V
